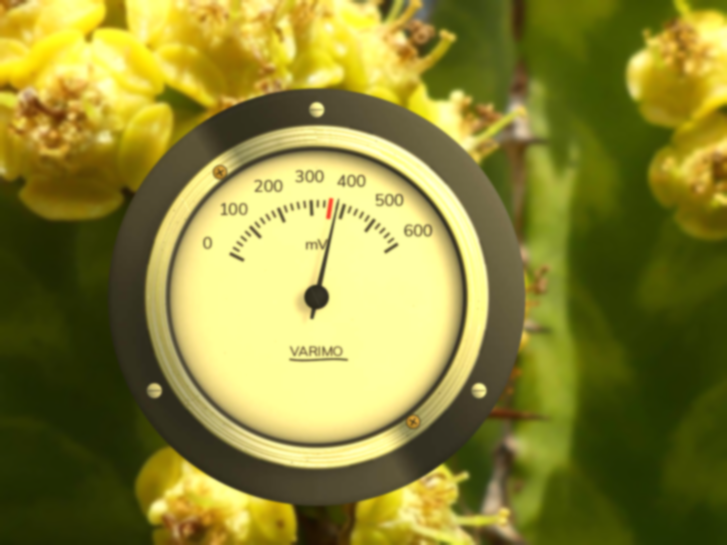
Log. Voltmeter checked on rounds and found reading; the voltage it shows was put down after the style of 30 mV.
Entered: 380 mV
